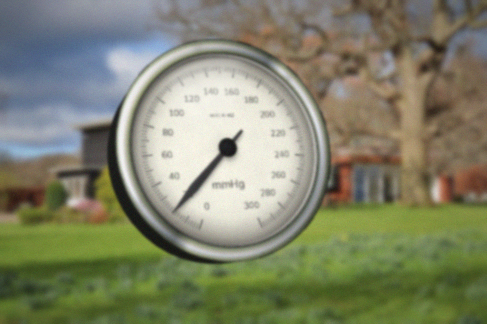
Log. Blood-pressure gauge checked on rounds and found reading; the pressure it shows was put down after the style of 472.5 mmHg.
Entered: 20 mmHg
